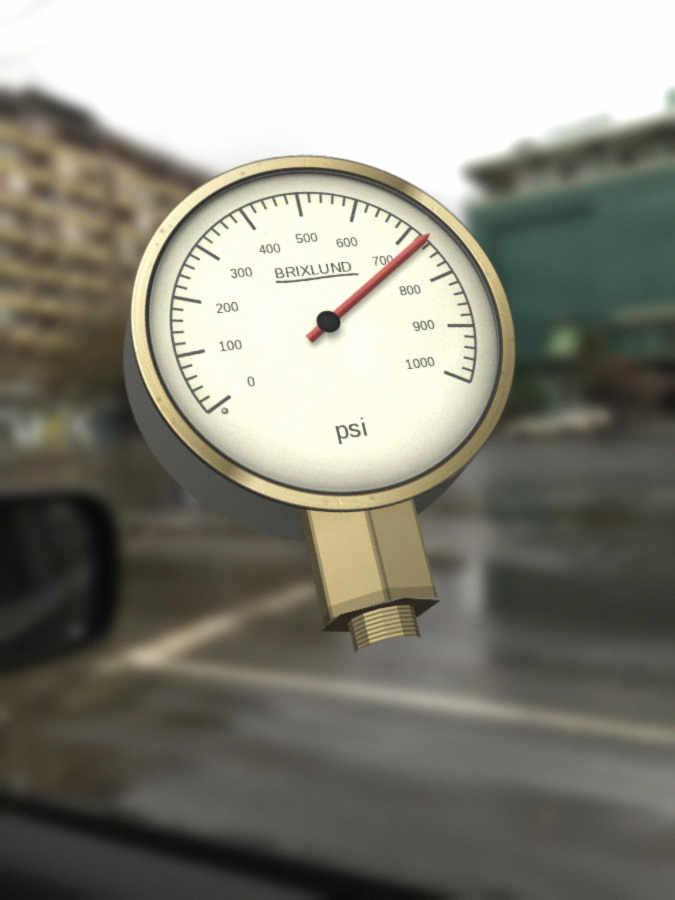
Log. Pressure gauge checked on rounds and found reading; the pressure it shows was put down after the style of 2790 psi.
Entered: 730 psi
